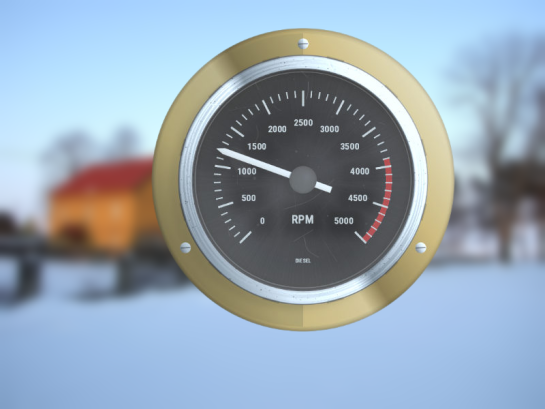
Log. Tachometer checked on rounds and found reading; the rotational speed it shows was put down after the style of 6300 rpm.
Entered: 1200 rpm
